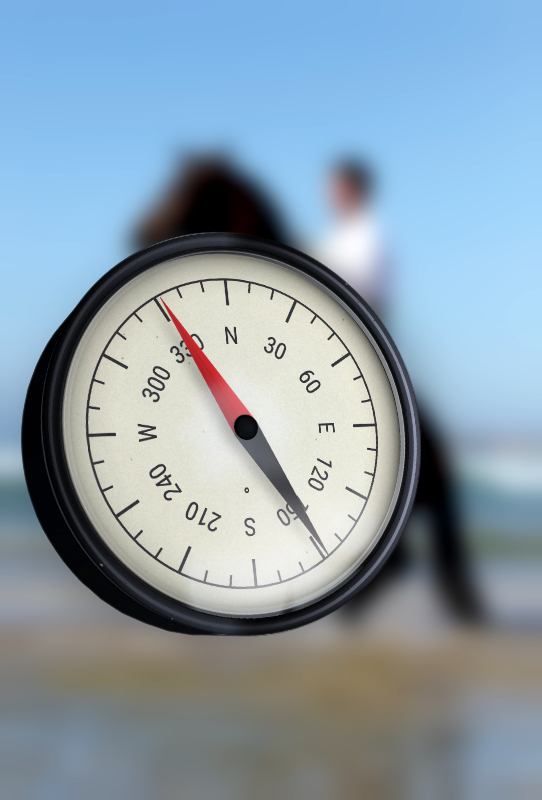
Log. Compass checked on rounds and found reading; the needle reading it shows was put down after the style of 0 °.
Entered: 330 °
